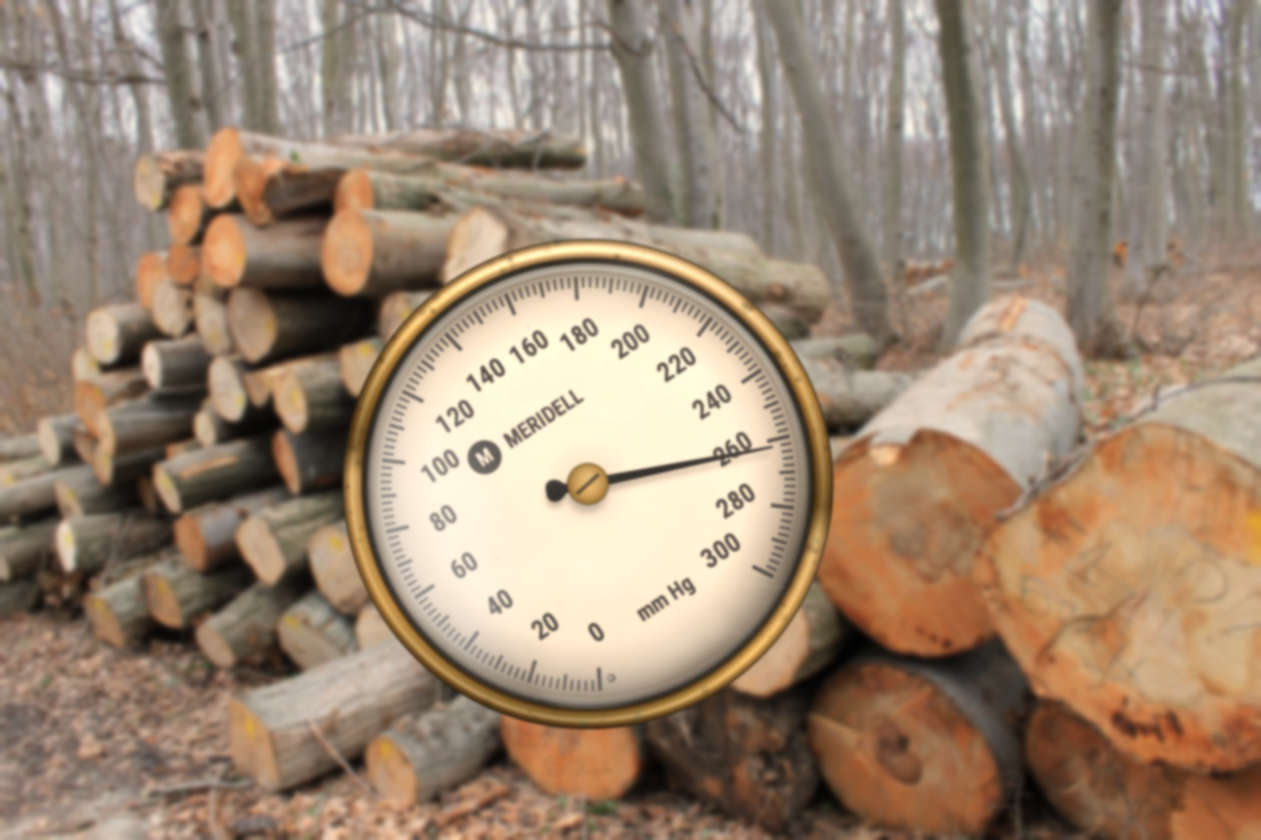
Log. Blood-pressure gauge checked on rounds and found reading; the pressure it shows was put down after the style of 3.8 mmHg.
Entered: 262 mmHg
